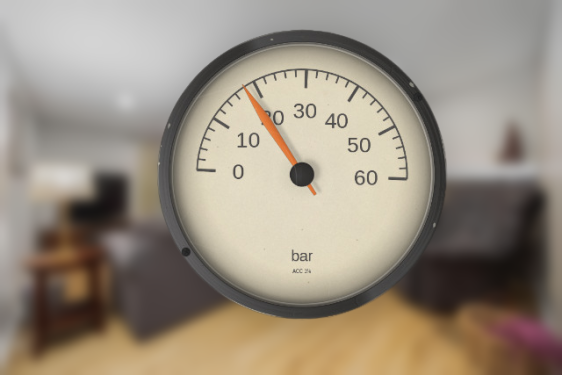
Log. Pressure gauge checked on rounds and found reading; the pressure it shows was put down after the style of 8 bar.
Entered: 18 bar
